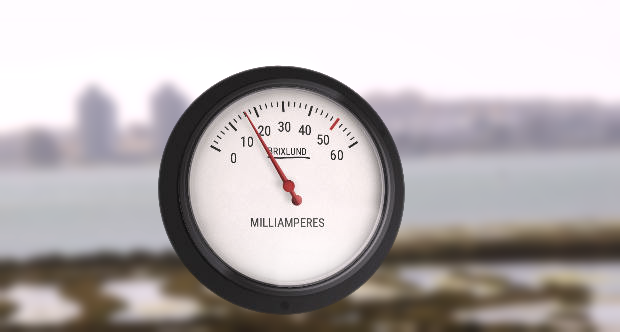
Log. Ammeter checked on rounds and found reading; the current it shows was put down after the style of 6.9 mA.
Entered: 16 mA
